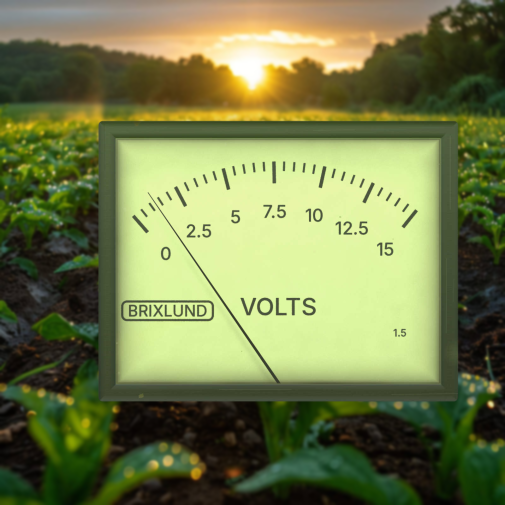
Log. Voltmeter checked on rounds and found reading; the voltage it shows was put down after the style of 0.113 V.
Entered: 1.25 V
